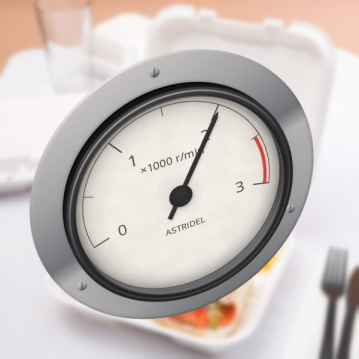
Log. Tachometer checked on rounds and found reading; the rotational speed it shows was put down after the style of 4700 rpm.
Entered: 2000 rpm
